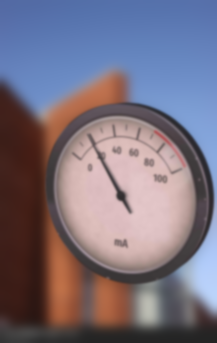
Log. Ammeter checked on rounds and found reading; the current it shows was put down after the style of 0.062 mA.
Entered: 20 mA
